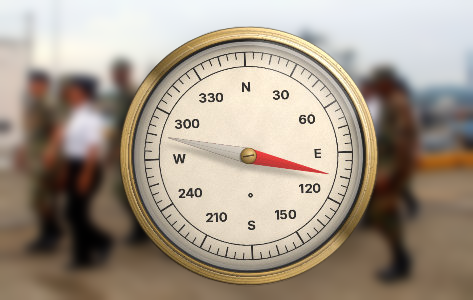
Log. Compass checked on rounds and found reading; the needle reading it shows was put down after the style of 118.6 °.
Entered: 105 °
